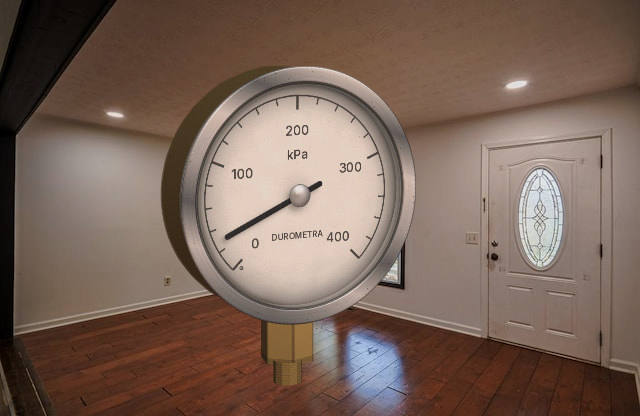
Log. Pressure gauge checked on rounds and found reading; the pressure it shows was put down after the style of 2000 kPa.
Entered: 30 kPa
